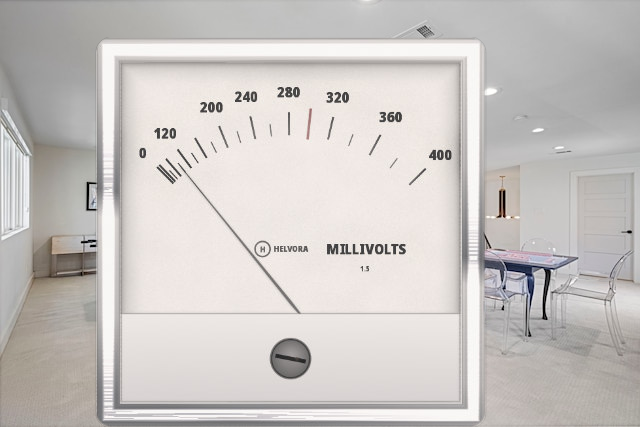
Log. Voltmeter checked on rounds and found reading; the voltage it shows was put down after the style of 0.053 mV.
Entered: 100 mV
